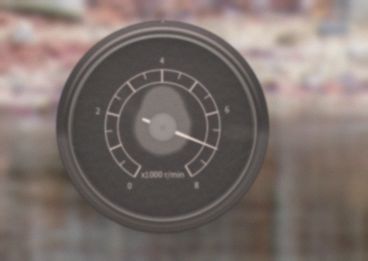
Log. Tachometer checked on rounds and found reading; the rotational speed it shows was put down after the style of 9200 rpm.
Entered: 7000 rpm
